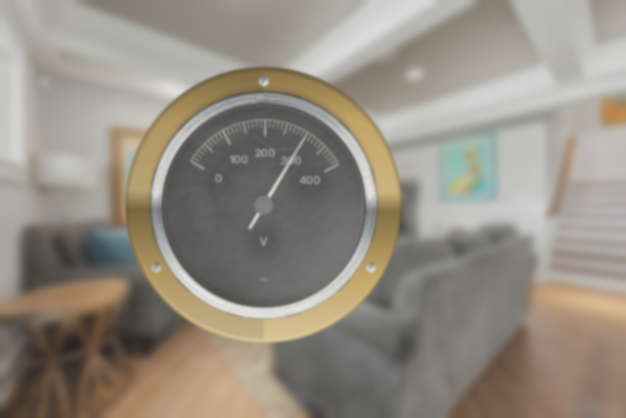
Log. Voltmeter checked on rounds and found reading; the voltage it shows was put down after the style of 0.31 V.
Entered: 300 V
